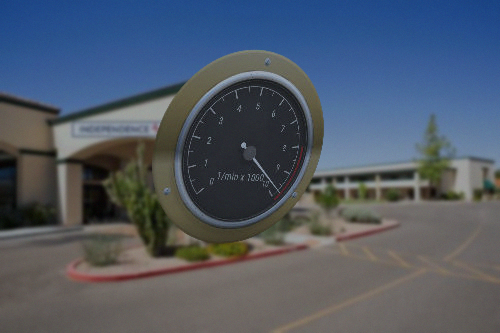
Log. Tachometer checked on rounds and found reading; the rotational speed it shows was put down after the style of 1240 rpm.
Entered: 9750 rpm
